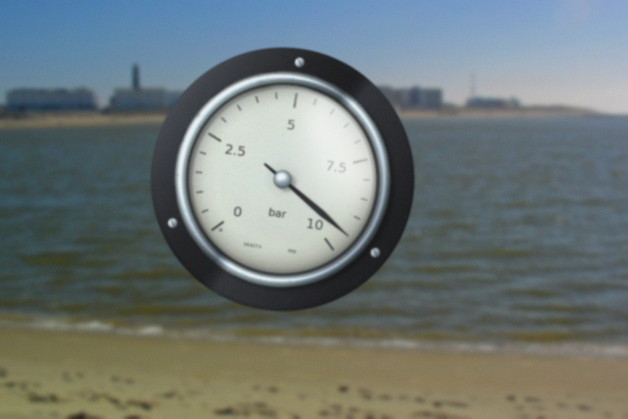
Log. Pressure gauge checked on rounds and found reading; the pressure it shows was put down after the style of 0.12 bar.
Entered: 9.5 bar
